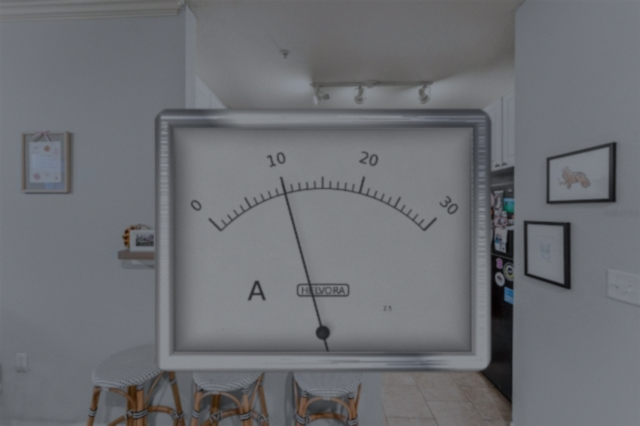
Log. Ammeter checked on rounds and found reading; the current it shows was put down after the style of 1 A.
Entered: 10 A
